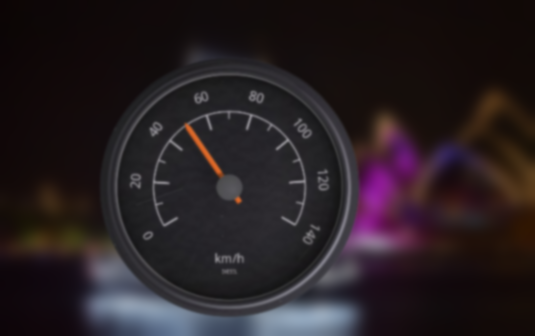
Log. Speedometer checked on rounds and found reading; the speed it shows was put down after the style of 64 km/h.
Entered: 50 km/h
